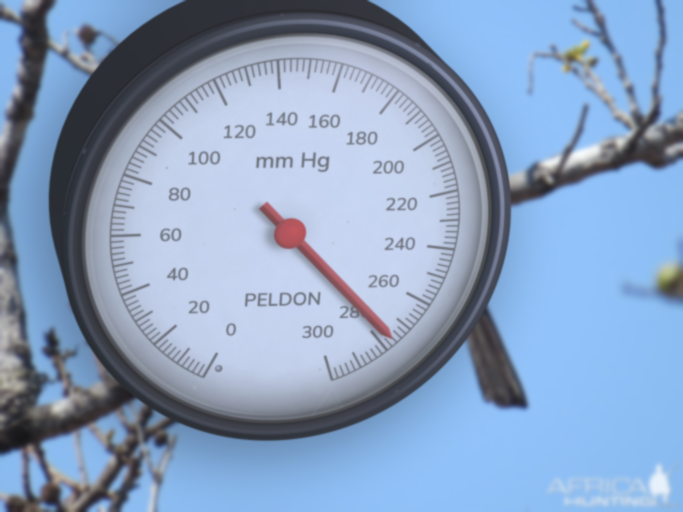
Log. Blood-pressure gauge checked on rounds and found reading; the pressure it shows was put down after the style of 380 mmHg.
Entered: 276 mmHg
